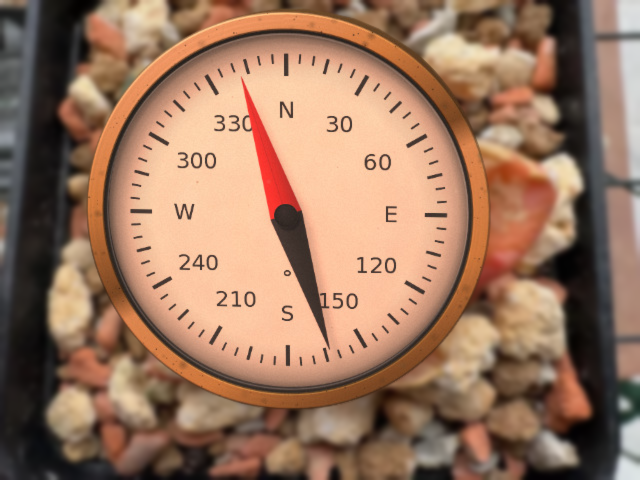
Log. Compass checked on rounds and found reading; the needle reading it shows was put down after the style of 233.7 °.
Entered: 342.5 °
